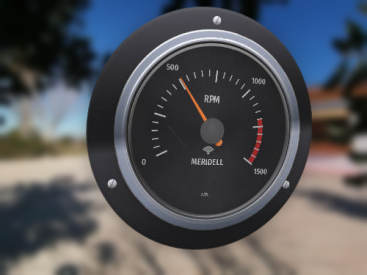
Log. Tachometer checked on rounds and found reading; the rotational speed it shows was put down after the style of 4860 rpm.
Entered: 500 rpm
